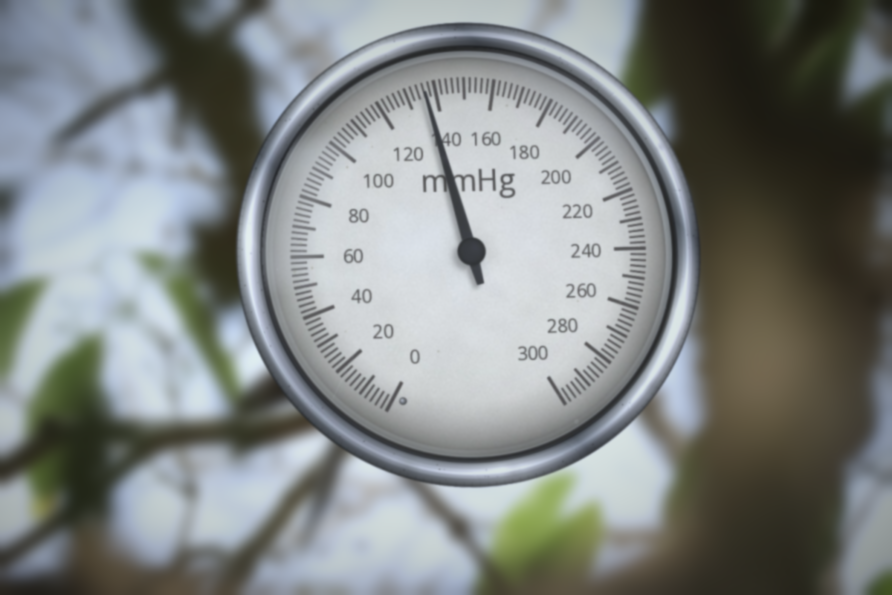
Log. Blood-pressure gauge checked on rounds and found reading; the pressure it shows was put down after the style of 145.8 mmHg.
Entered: 136 mmHg
